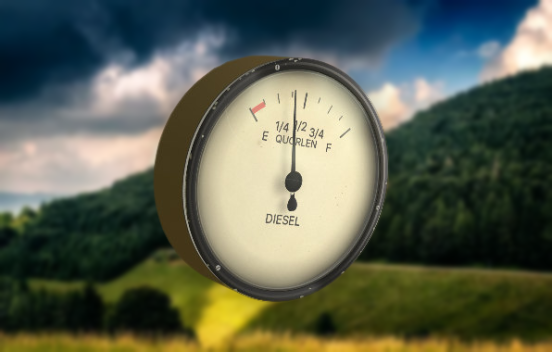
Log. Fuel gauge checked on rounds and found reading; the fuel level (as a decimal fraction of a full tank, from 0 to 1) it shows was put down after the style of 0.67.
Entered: 0.375
